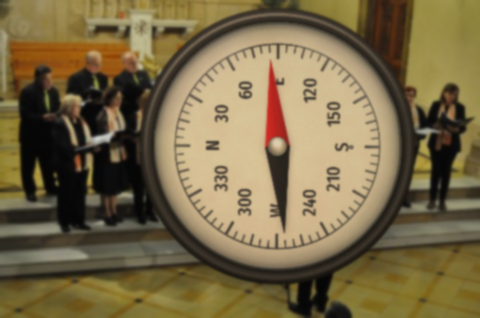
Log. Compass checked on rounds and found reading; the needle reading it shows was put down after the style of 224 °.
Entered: 85 °
